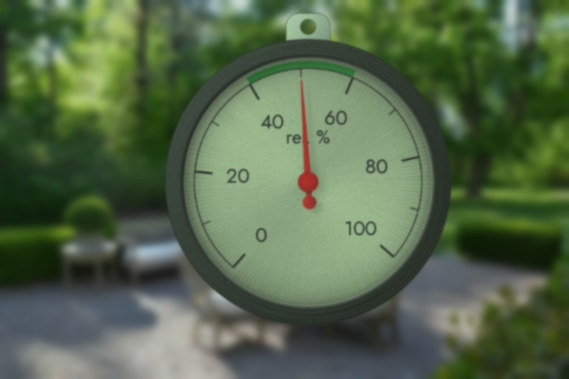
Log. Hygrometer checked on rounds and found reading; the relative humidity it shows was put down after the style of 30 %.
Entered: 50 %
